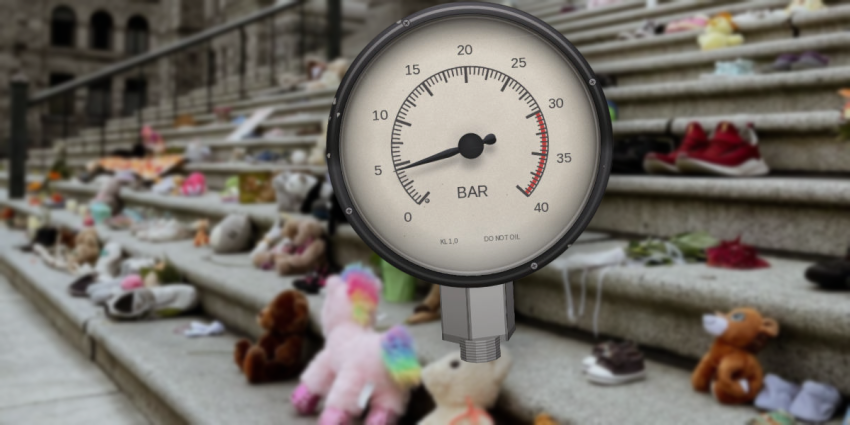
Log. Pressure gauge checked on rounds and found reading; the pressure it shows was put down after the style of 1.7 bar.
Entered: 4.5 bar
